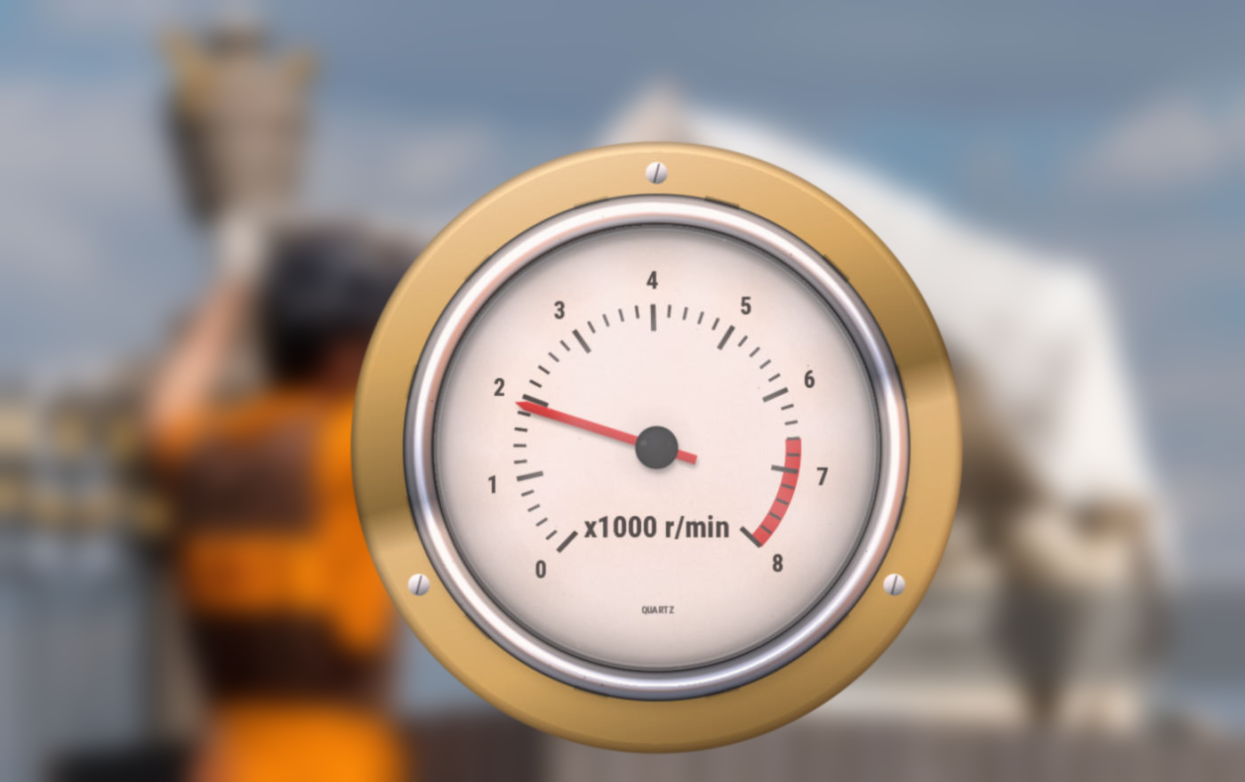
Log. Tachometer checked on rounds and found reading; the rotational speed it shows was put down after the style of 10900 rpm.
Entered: 1900 rpm
